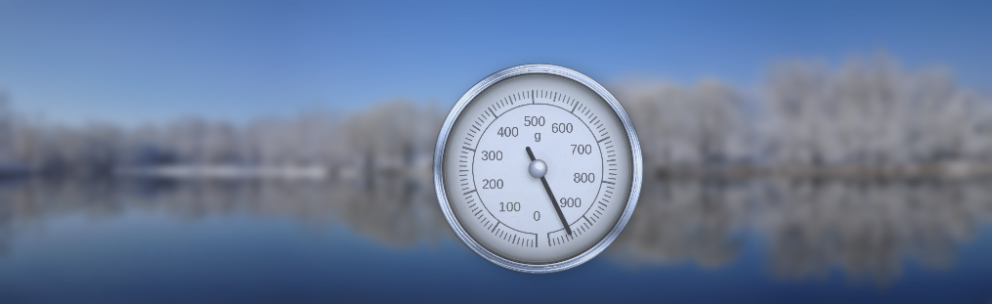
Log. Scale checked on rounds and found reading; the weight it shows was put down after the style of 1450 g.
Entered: 950 g
